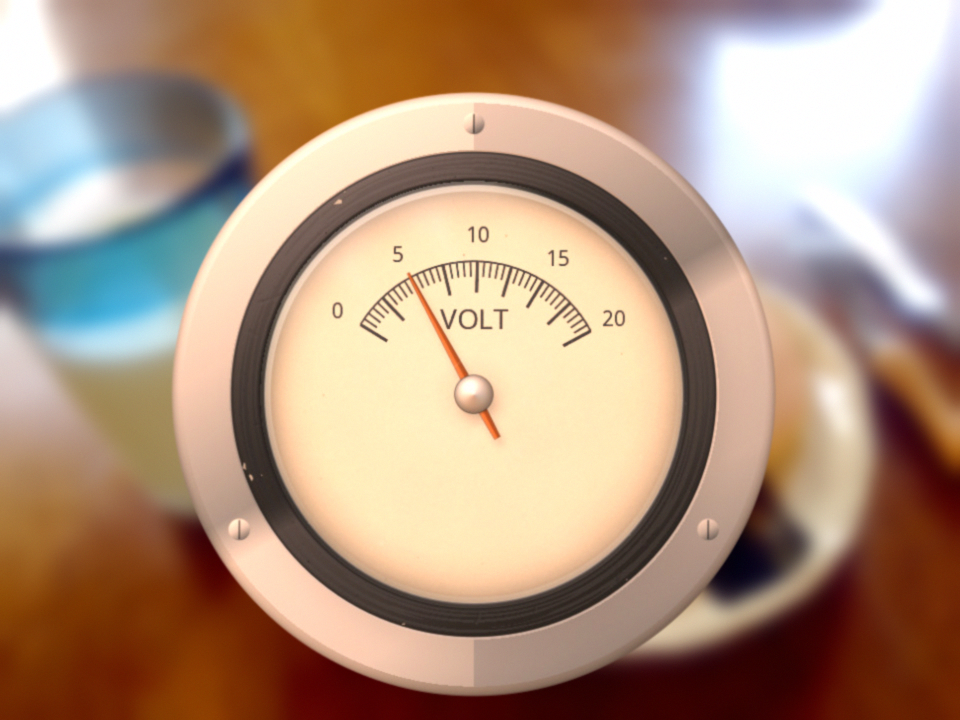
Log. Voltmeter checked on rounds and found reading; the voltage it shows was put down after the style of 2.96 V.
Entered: 5 V
